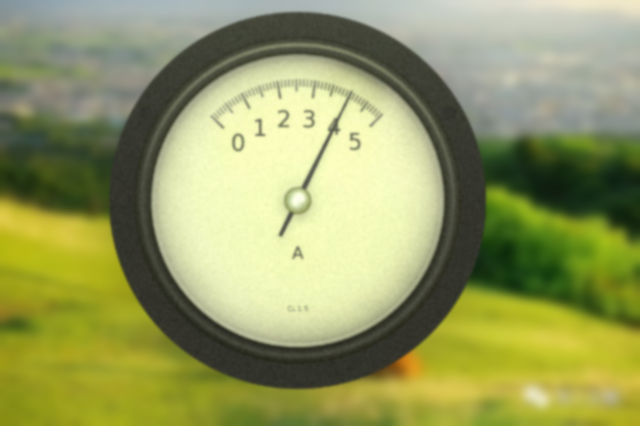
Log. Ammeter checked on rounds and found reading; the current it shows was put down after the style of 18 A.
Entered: 4 A
